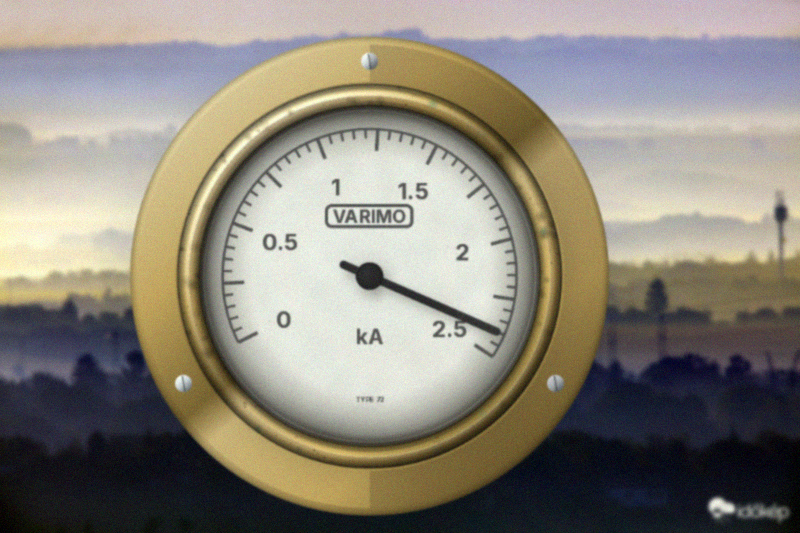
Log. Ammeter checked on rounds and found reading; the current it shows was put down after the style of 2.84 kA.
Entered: 2.4 kA
